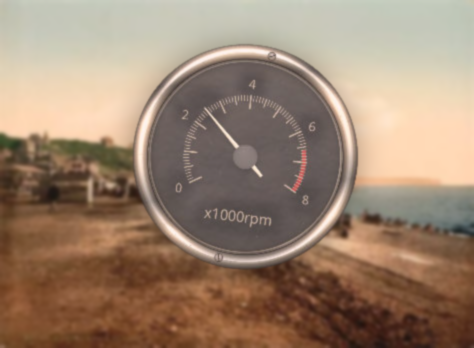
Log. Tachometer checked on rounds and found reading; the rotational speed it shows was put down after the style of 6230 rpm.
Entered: 2500 rpm
